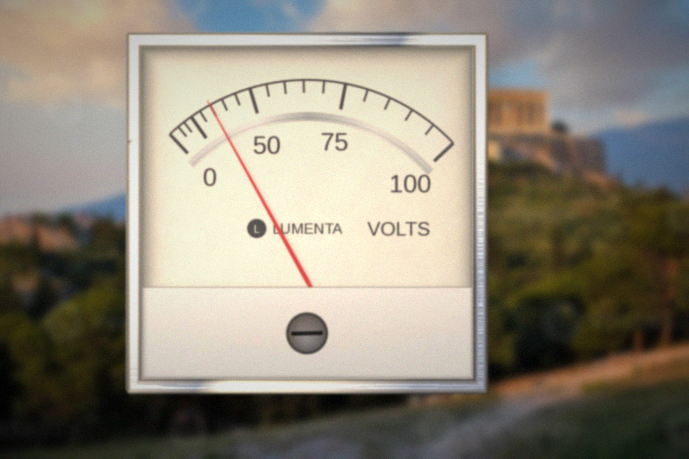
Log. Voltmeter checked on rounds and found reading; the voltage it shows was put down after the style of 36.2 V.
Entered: 35 V
